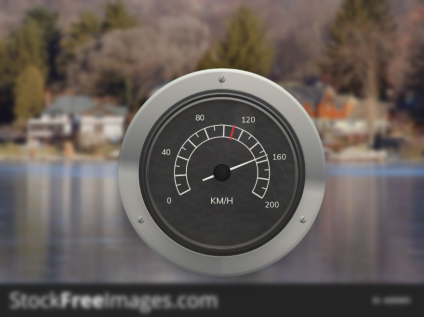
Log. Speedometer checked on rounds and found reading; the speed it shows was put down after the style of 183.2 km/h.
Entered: 155 km/h
